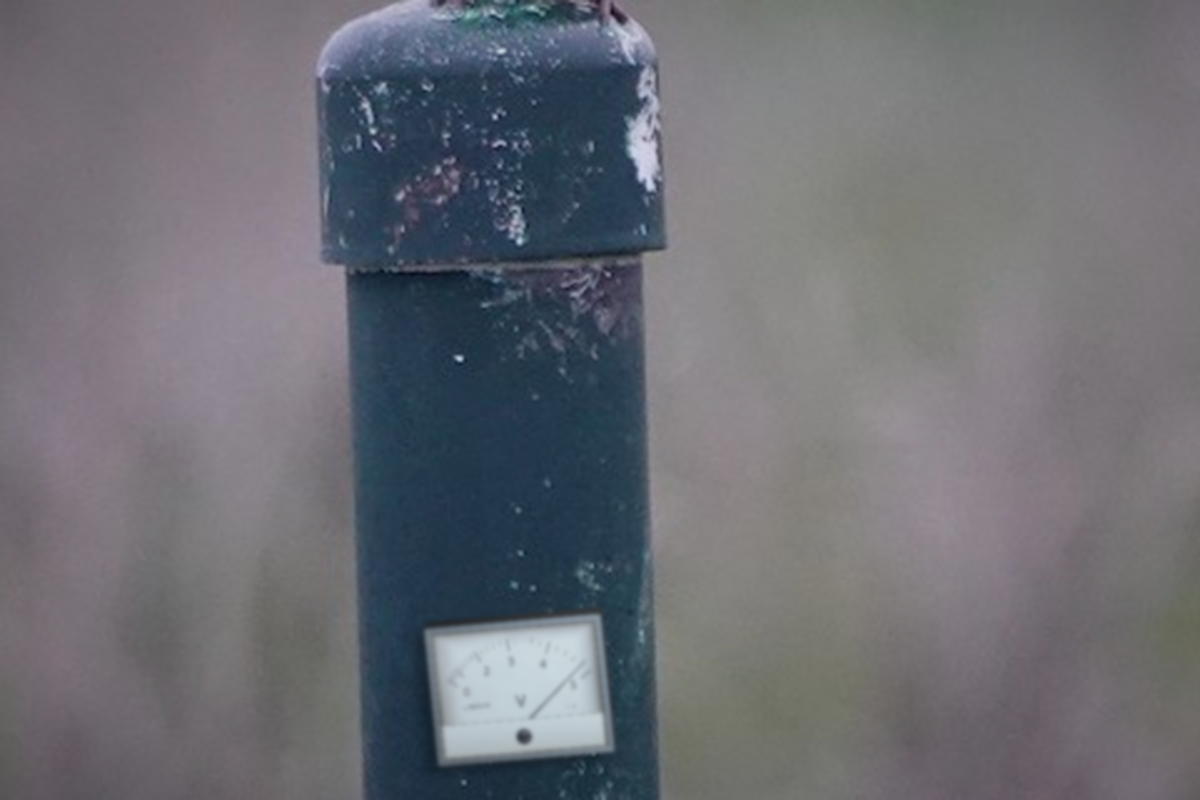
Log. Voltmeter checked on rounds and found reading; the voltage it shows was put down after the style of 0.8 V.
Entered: 4.8 V
